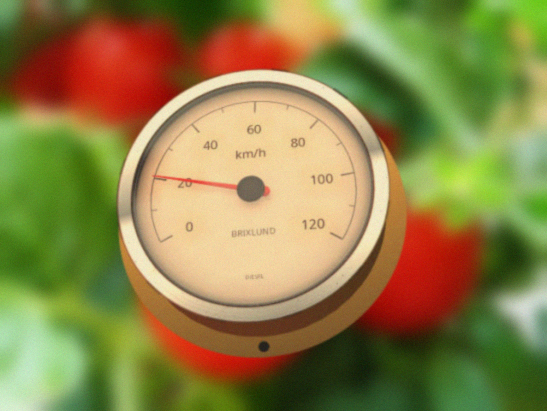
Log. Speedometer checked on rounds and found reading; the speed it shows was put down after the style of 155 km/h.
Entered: 20 km/h
